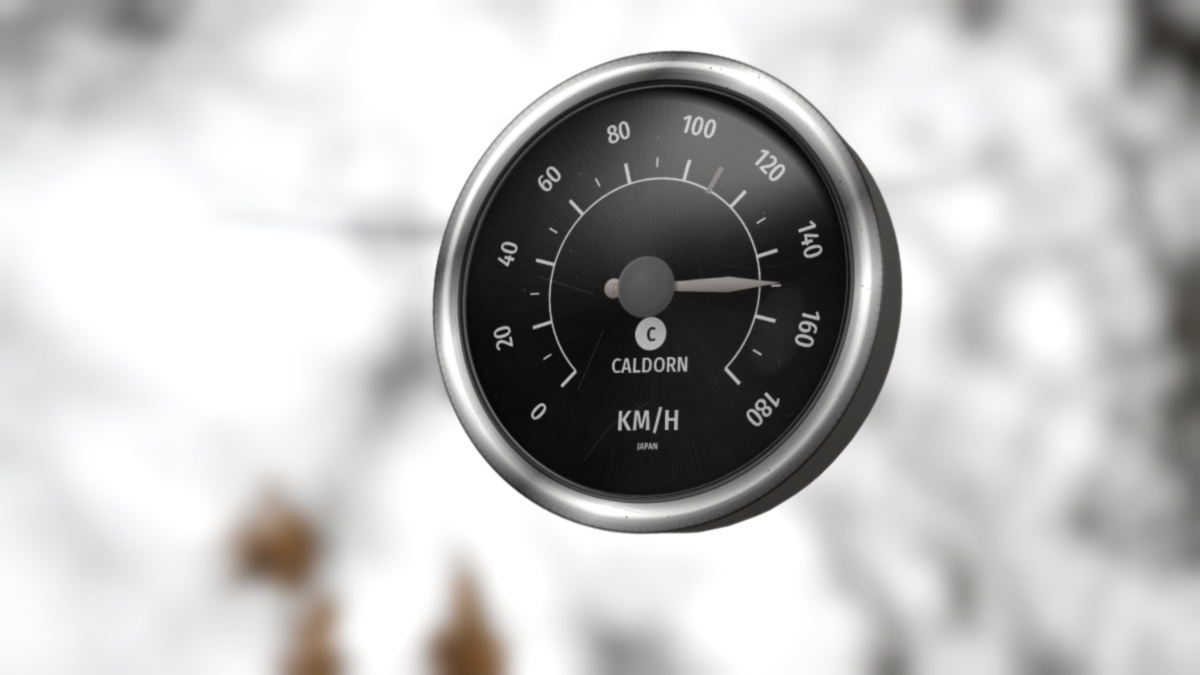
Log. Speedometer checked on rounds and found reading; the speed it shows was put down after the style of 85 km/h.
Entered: 150 km/h
